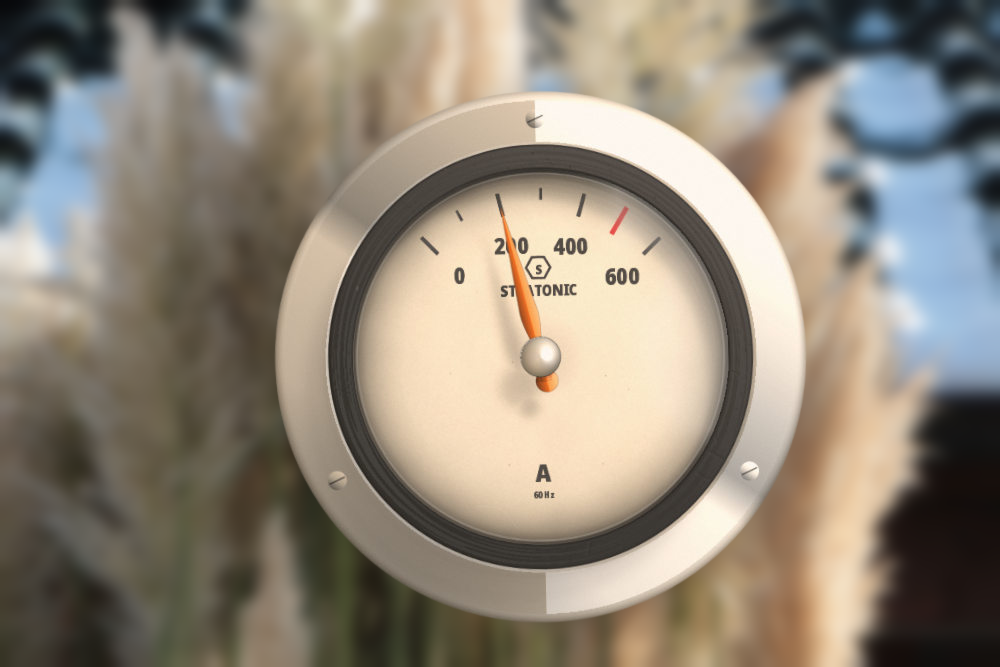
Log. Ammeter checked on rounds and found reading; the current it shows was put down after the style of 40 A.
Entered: 200 A
